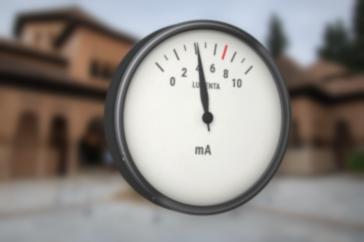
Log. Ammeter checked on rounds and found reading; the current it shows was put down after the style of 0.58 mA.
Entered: 4 mA
